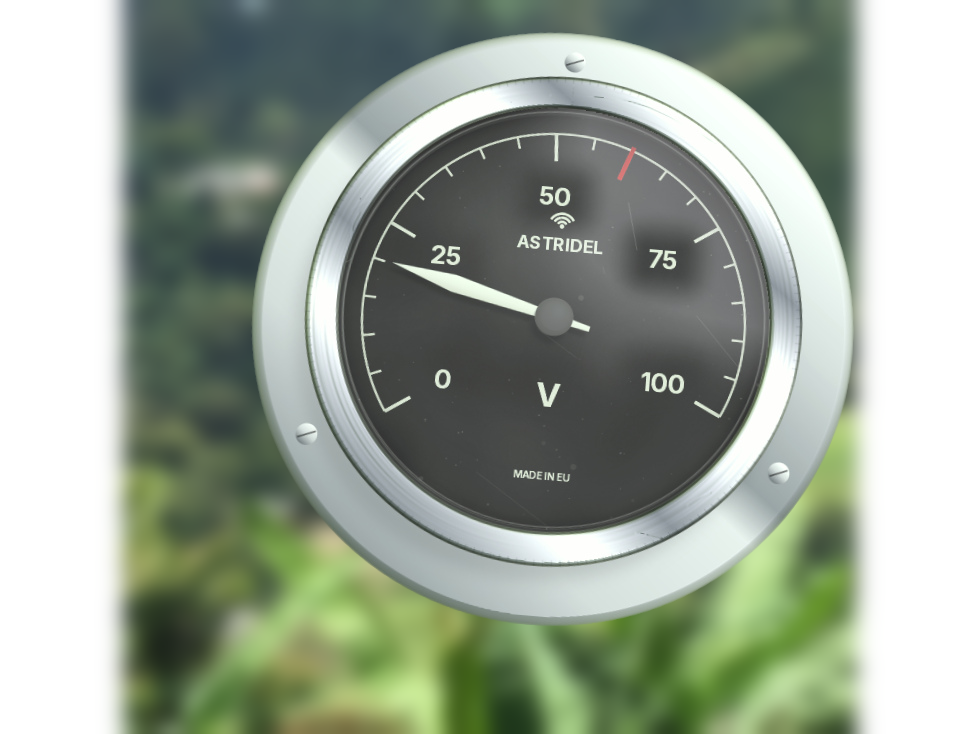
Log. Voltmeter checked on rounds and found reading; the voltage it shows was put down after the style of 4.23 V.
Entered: 20 V
